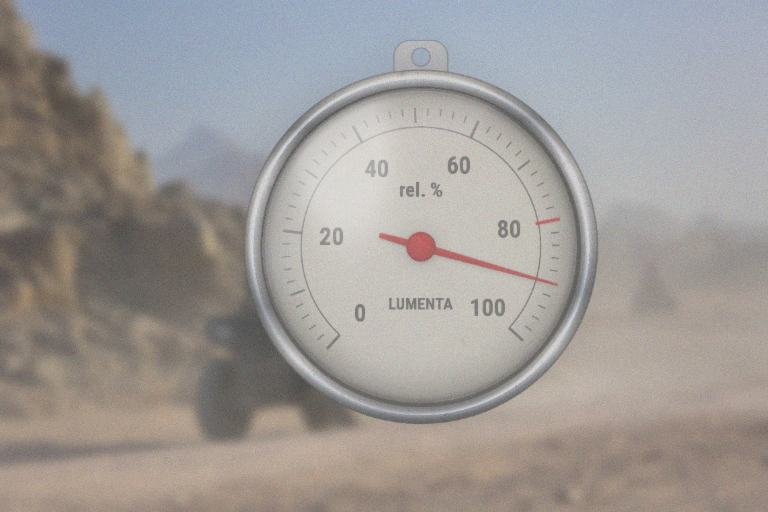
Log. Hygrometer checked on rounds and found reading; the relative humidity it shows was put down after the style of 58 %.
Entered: 90 %
